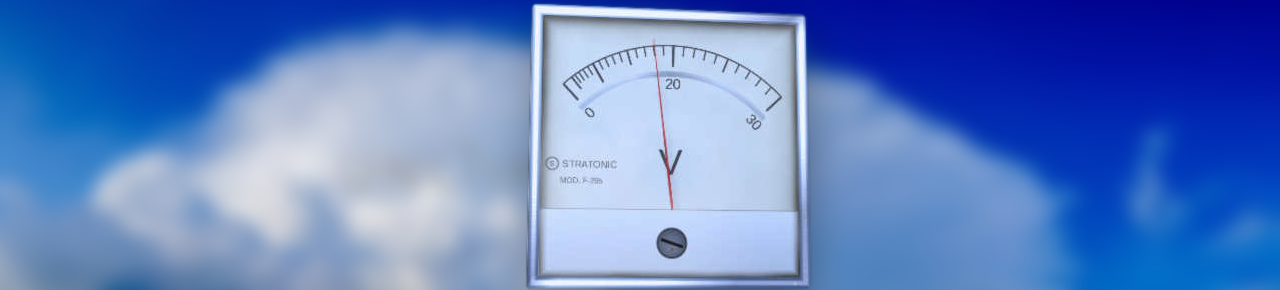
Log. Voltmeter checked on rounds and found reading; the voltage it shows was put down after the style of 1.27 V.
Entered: 18 V
